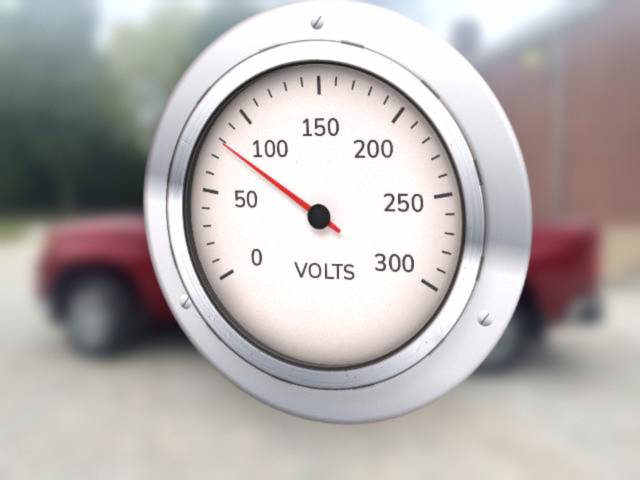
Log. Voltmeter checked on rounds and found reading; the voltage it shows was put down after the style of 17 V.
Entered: 80 V
